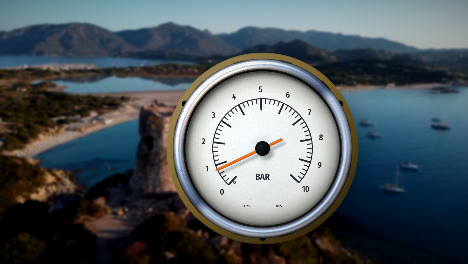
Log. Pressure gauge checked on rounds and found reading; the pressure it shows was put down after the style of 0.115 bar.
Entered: 0.8 bar
